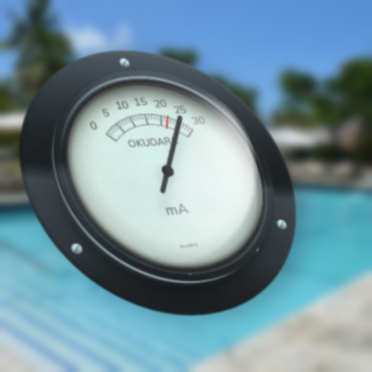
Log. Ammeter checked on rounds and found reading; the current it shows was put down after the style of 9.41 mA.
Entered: 25 mA
